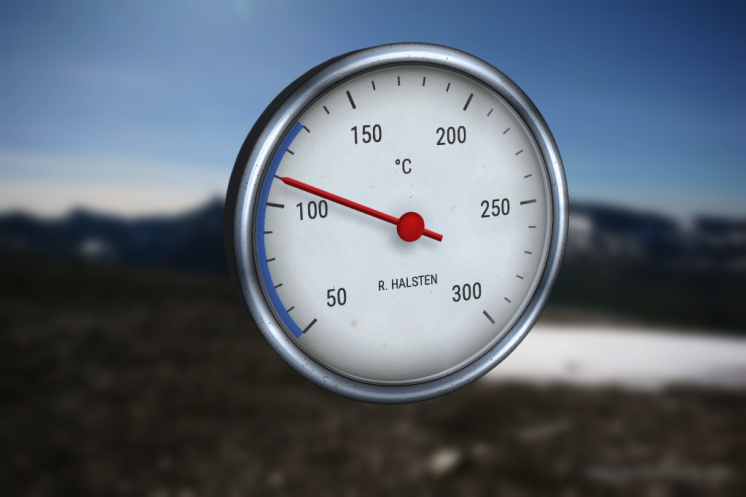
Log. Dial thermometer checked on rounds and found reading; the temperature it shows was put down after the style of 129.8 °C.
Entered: 110 °C
